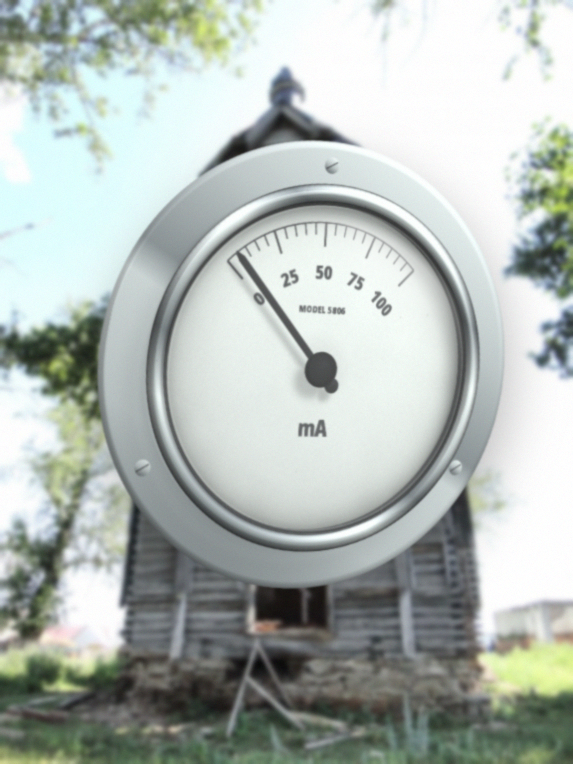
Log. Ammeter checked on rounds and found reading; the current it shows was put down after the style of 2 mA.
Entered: 5 mA
